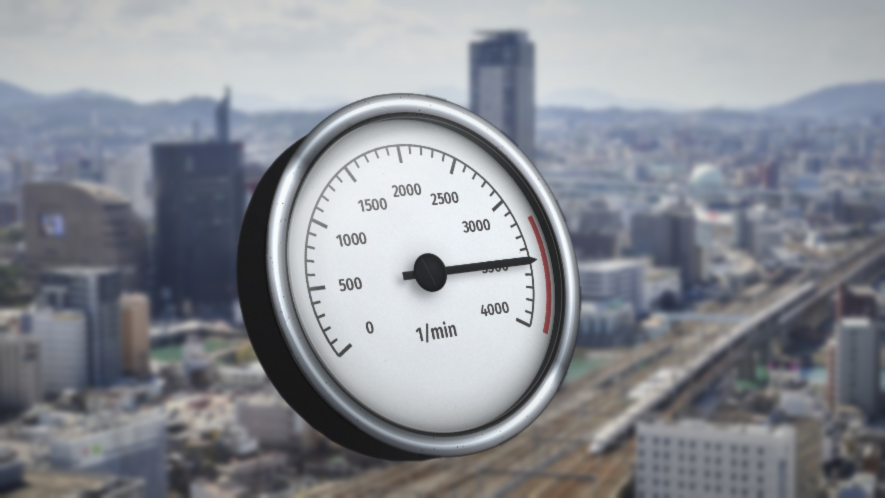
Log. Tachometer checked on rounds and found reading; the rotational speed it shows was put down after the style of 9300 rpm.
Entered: 3500 rpm
